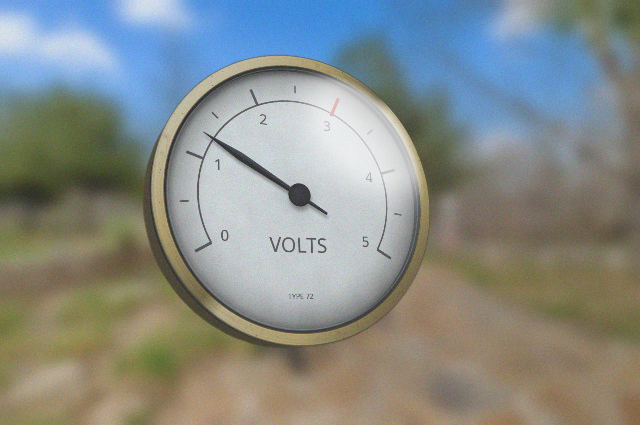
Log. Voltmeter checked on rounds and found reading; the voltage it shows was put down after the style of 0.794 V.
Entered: 1.25 V
